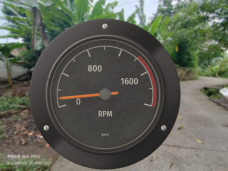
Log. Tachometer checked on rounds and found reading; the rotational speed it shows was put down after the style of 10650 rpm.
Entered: 100 rpm
